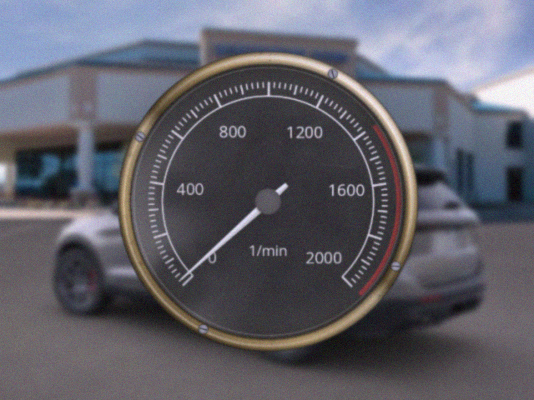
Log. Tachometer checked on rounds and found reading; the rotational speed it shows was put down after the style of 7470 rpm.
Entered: 20 rpm
